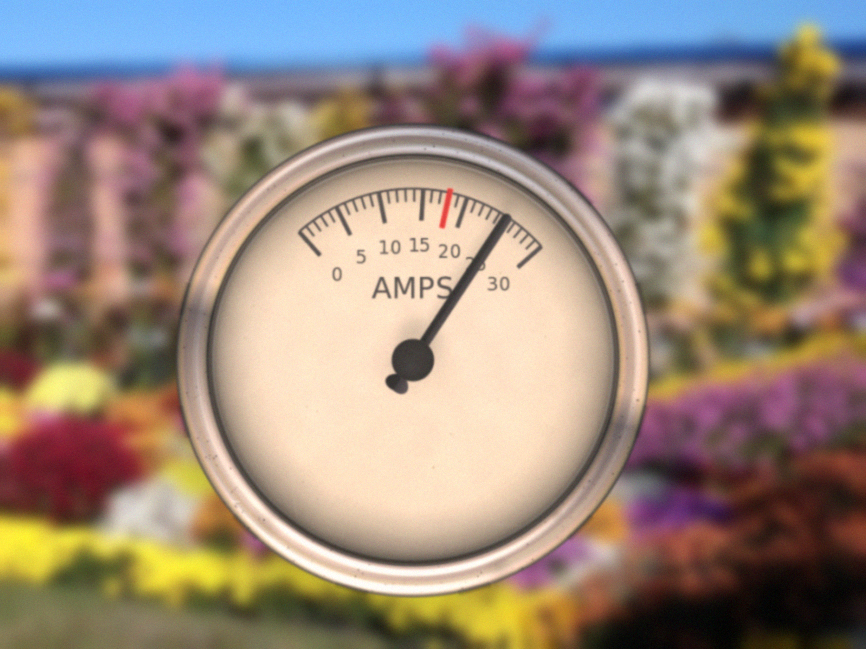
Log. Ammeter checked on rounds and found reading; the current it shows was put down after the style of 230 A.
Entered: 25 A
